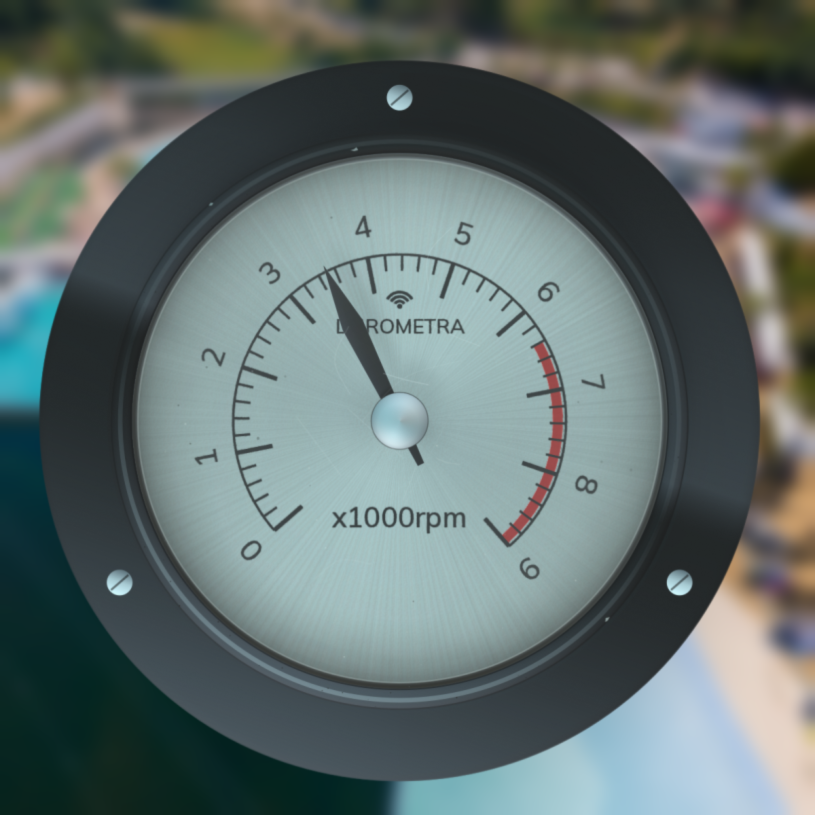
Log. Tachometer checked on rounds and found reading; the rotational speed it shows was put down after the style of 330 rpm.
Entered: 3500 rpm
